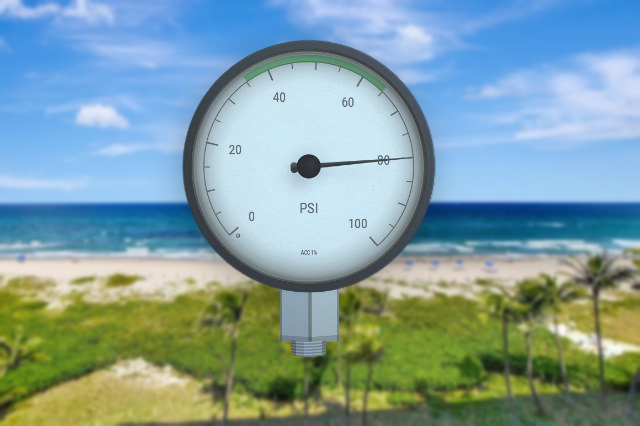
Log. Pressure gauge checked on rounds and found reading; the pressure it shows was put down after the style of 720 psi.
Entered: 80 psi
